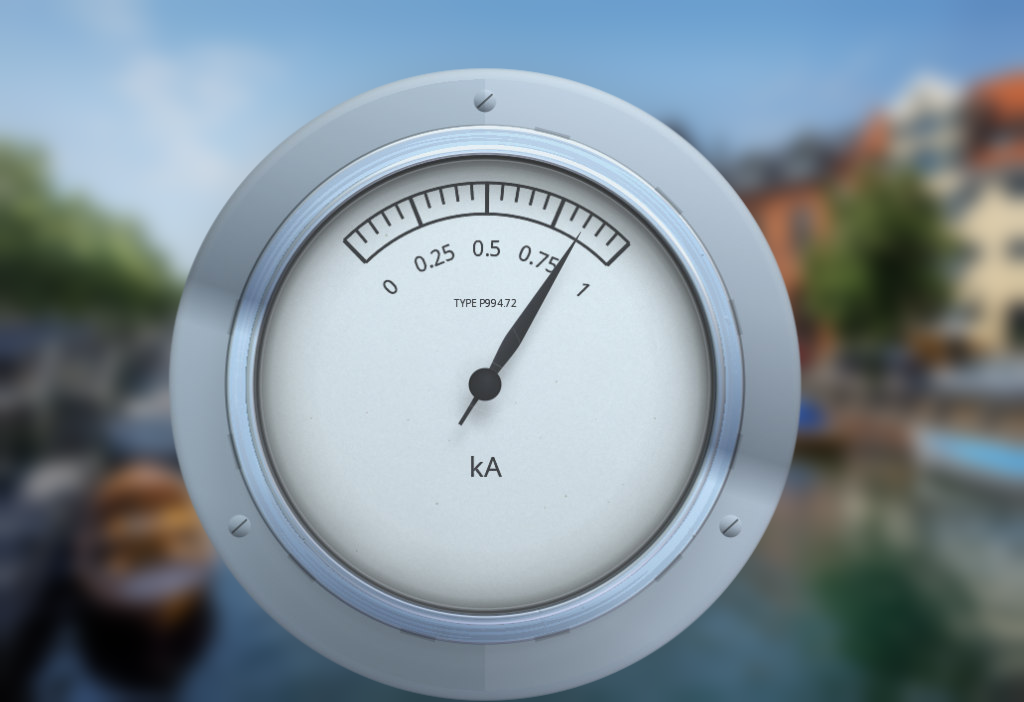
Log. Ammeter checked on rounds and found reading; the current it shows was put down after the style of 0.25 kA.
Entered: 0.85 kA
